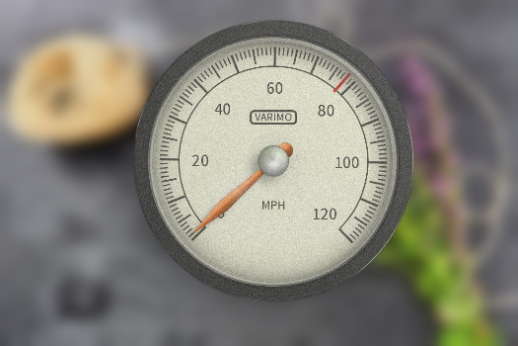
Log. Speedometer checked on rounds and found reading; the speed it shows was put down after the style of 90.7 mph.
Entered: 1 mph
